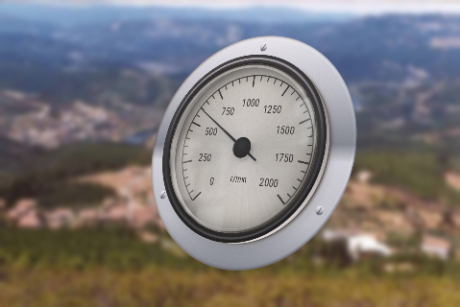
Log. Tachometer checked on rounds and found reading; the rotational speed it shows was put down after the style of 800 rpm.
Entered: 600 rpm
